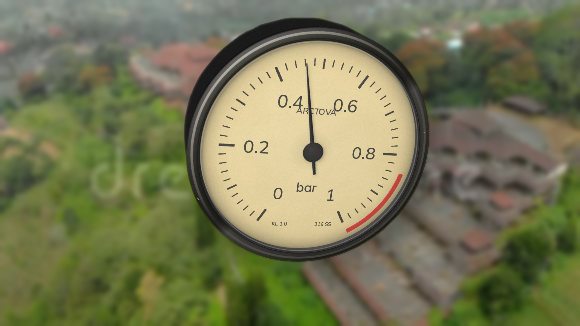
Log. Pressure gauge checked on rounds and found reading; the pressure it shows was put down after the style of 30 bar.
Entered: 0.46 bar
